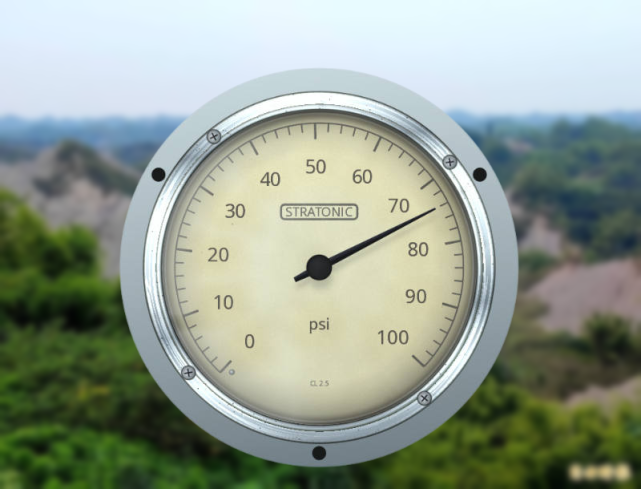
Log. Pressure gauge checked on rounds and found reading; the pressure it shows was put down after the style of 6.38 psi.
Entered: 74 psi
